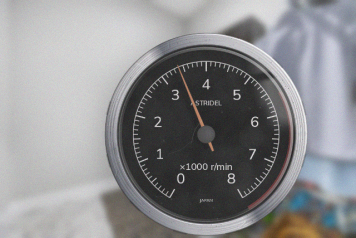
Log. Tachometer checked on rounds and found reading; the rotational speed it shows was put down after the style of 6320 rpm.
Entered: 3400 rpm
